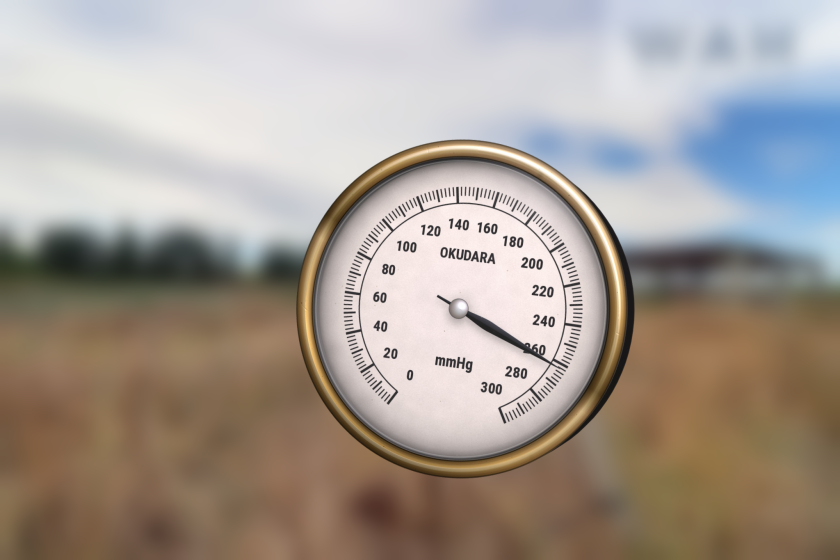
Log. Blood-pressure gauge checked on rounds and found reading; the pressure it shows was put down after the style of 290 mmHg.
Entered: 262 mmHg
